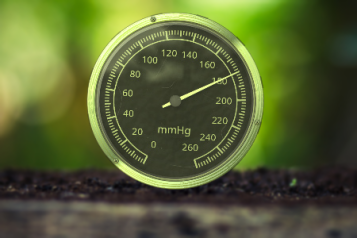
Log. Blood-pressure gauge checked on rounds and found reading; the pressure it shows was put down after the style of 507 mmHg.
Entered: 180 mmHg
